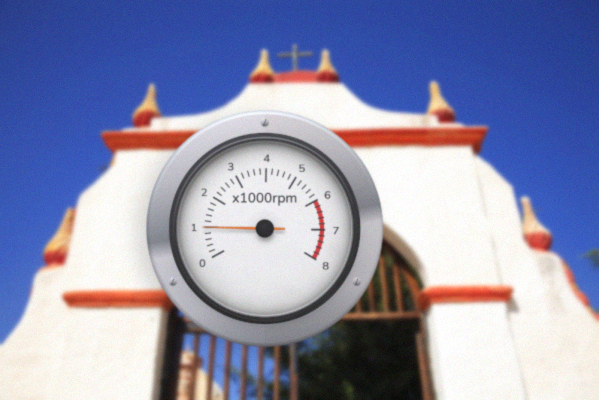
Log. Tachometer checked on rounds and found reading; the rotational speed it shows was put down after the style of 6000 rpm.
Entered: 1000 rpm
